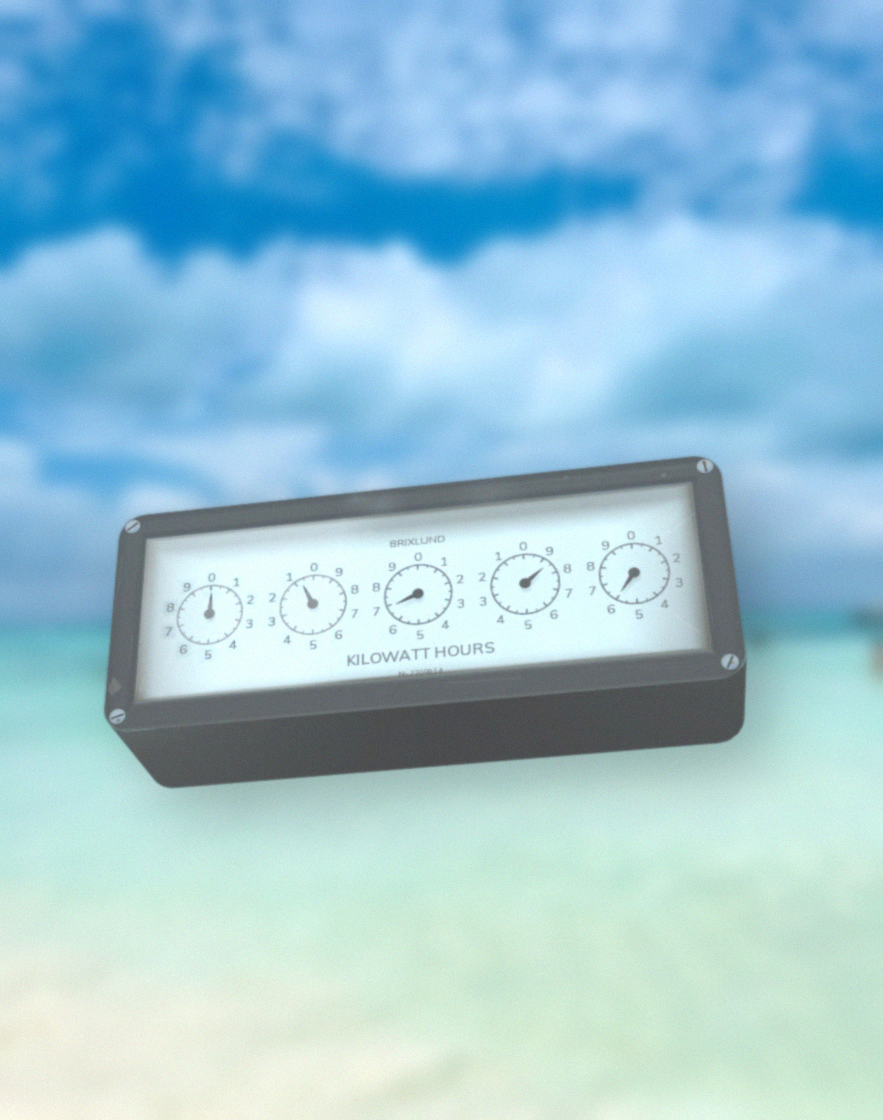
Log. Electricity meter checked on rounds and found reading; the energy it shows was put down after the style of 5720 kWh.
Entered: 686 kWh
